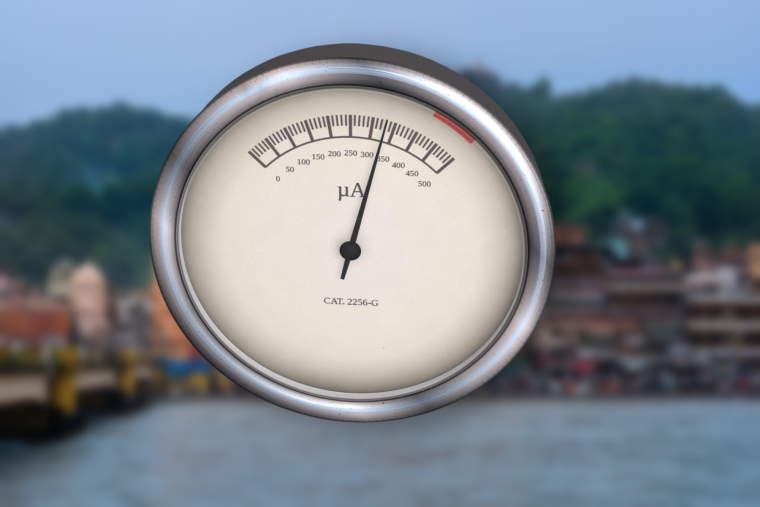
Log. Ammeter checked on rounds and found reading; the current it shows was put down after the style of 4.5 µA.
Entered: 330 µA
